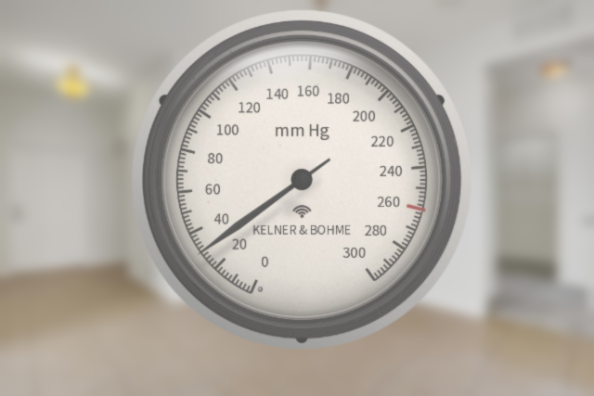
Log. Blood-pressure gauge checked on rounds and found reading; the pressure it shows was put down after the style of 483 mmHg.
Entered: 30 mmHg
